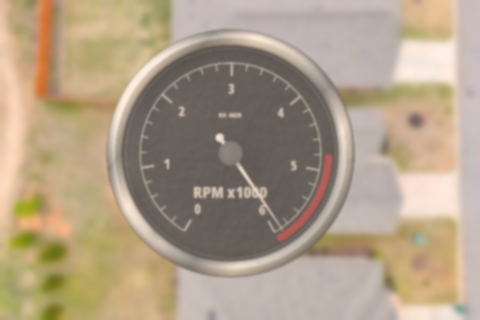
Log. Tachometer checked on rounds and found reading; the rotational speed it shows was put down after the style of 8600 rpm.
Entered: 5900 rpm
